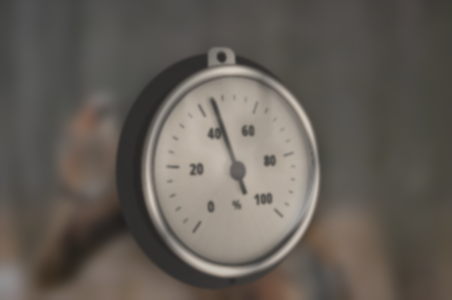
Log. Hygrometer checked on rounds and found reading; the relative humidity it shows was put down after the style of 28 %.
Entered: 44 %
